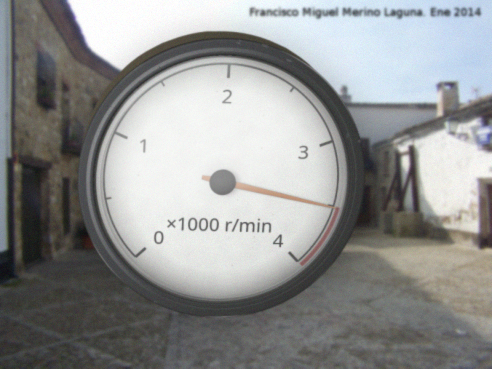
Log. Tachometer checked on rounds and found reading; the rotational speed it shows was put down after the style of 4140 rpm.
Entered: 3500 rpm
